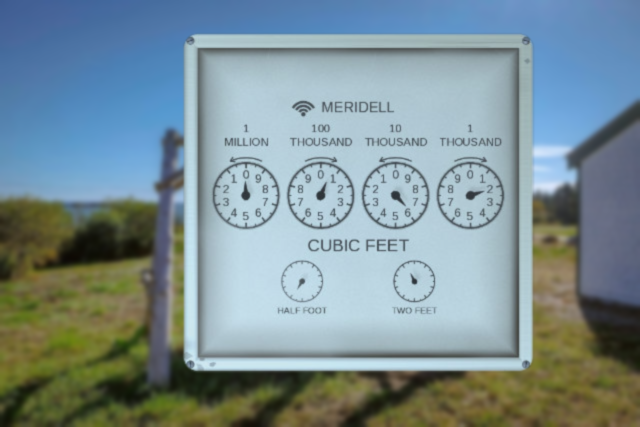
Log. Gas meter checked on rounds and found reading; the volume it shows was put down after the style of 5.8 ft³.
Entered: 6200 ft³
